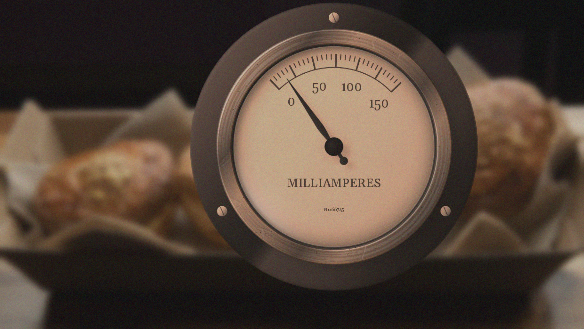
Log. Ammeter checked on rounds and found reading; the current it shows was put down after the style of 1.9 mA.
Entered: 15 mA
